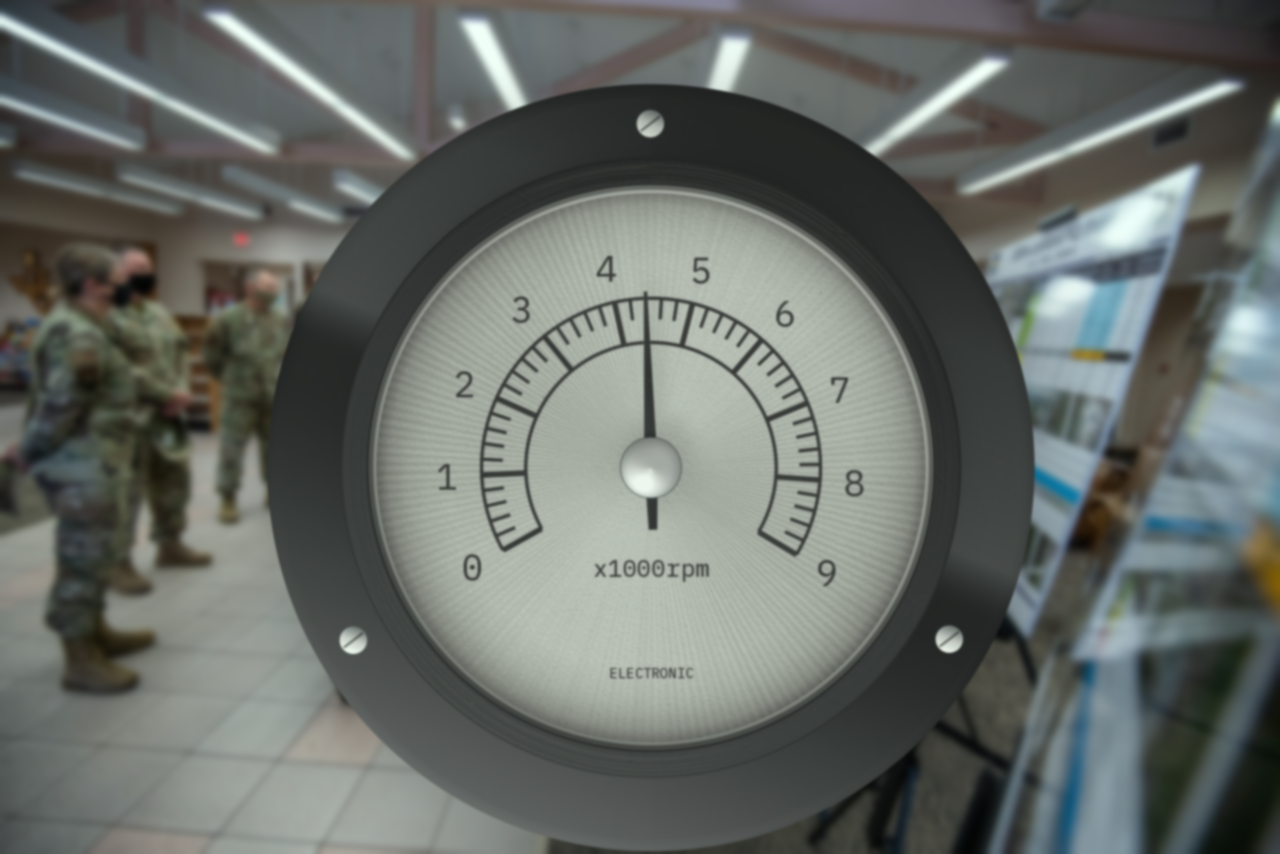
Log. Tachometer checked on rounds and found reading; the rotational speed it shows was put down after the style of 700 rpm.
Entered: 4400 rpm
